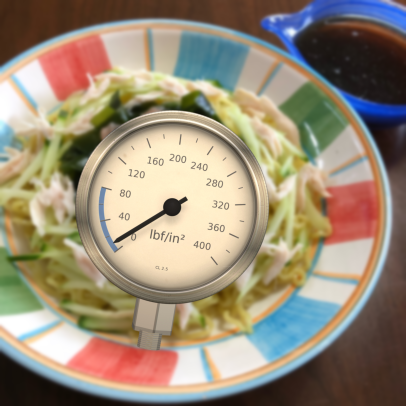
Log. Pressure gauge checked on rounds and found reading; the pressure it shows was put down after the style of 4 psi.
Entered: 10 psi
